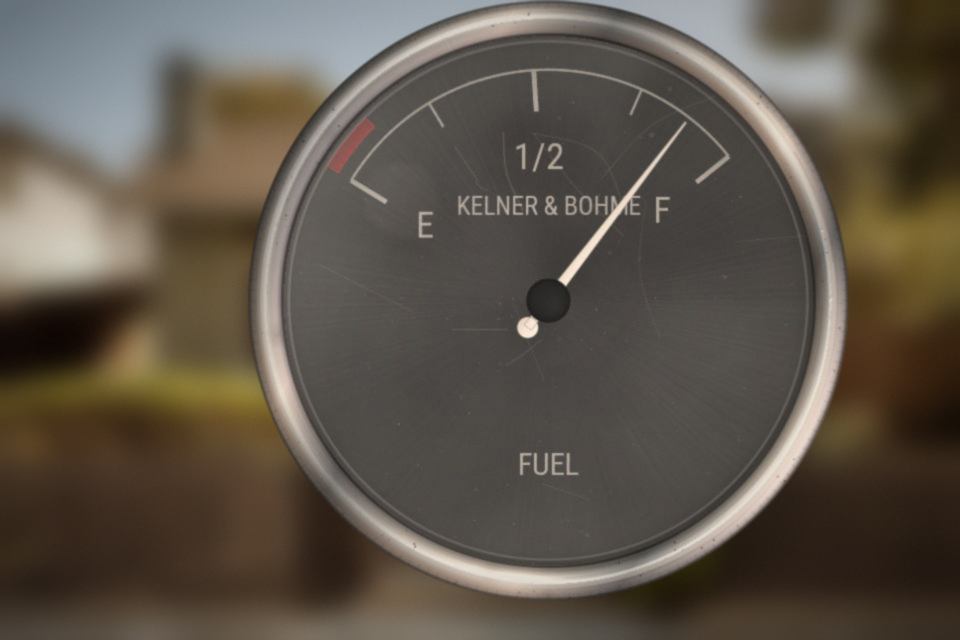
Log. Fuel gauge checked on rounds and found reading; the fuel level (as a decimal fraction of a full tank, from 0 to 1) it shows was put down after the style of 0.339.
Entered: 0.875
